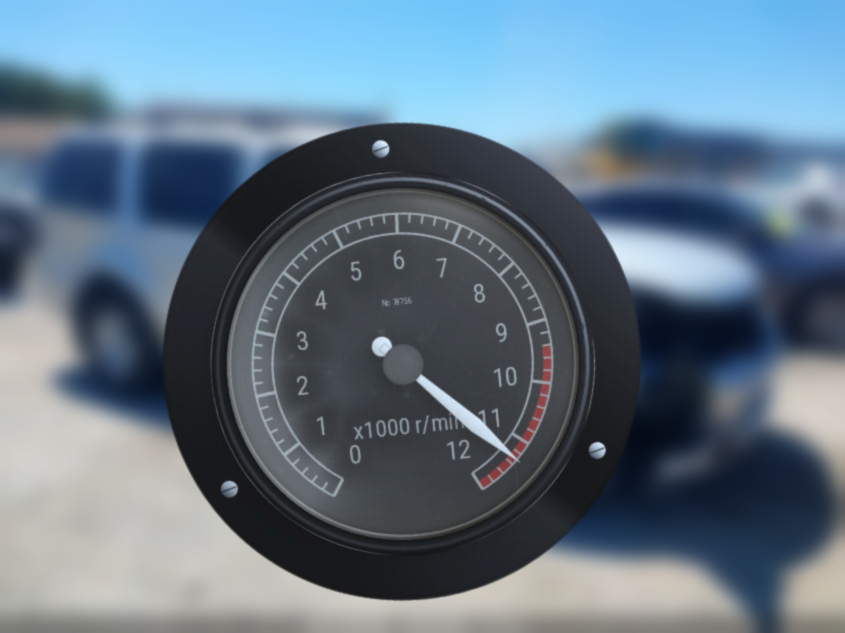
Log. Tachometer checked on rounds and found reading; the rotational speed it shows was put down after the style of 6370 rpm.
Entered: 11300 rpm
